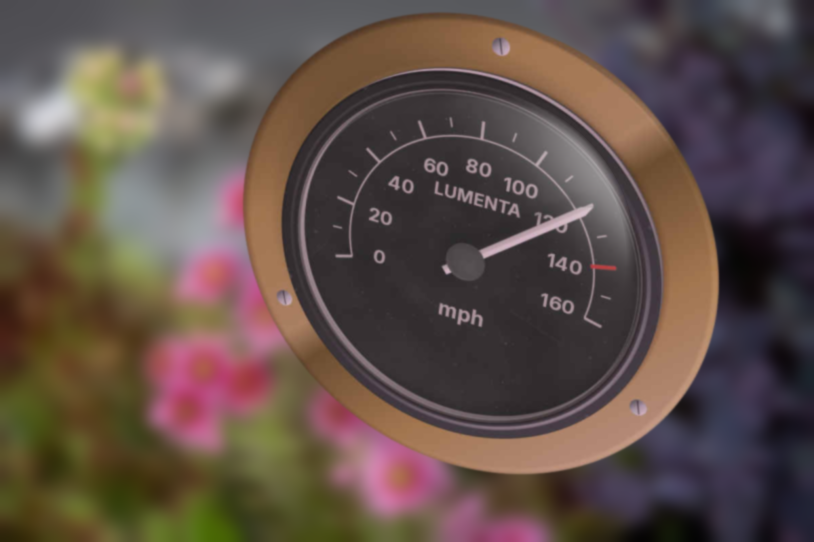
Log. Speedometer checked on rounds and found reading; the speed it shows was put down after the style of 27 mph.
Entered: 120 mph
